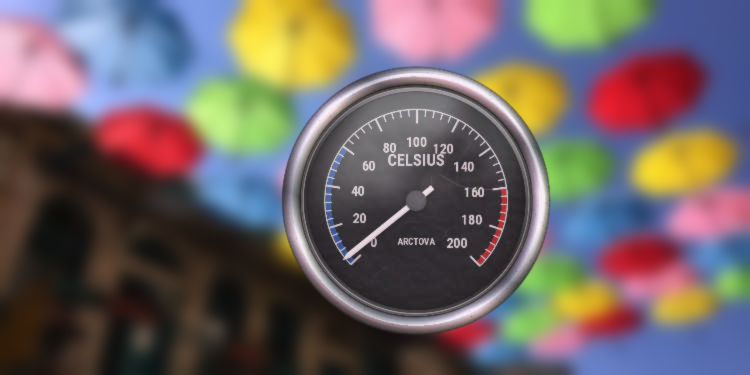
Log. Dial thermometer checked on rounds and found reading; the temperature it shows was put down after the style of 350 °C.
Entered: 4 °C
